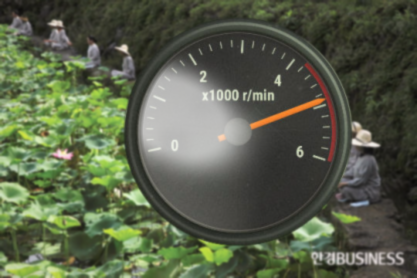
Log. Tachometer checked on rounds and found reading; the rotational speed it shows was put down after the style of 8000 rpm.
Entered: 4900 rpm
